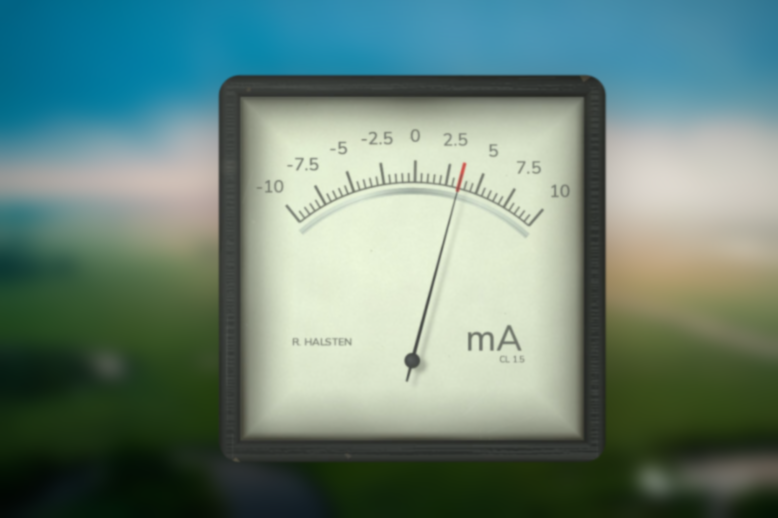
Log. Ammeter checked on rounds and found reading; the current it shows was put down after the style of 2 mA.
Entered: 3.5 mA
